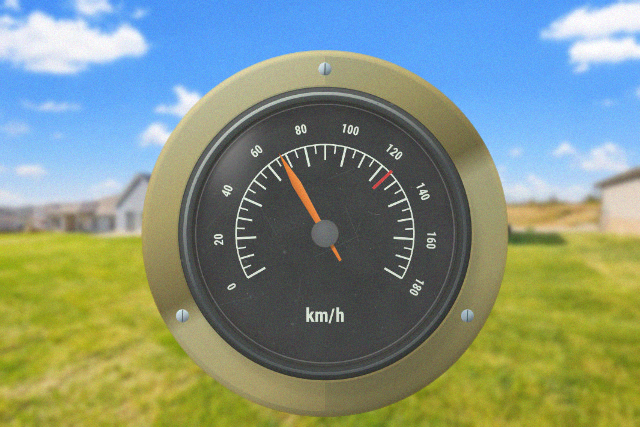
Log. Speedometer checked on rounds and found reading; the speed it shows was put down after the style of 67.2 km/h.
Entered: 67.5 km/h
